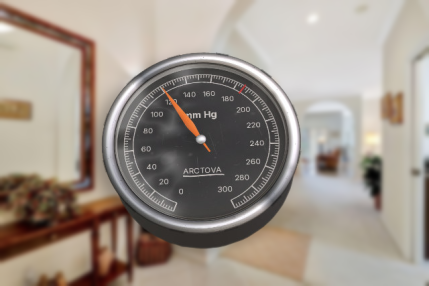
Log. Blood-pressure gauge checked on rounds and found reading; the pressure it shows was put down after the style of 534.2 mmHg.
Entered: 120 mmHg
